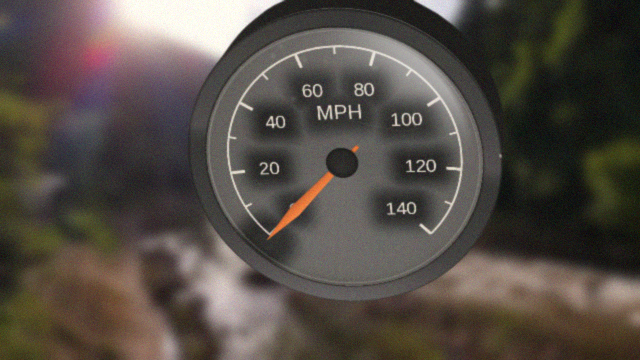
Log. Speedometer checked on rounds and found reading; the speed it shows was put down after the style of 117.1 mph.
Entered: 0 mph
